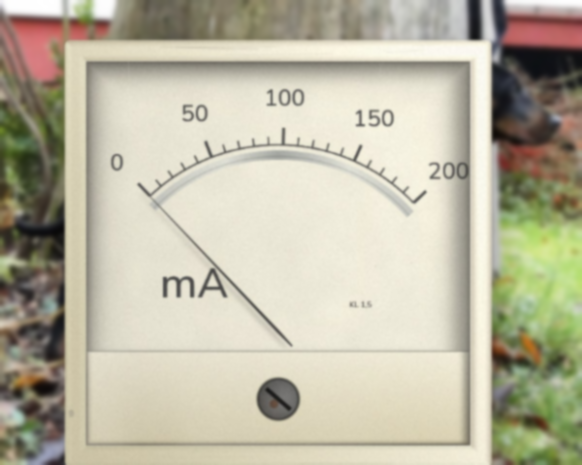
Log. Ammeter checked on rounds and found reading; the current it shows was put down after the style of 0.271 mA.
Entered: 0 mA
